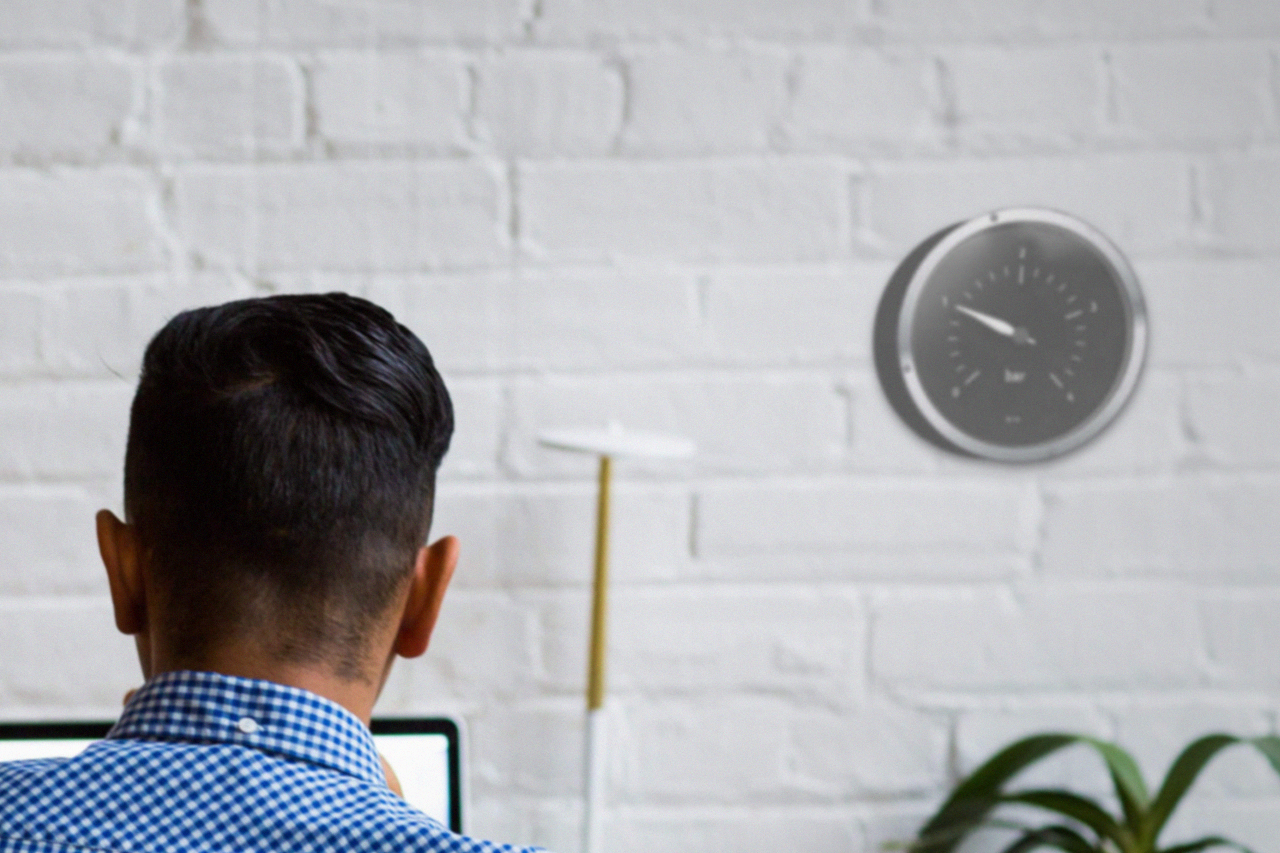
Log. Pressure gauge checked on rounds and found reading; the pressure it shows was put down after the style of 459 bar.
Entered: 1 bar
